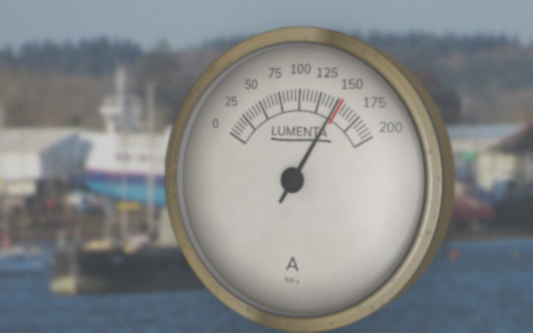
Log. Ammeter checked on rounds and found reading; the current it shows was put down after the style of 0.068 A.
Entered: 150 A
